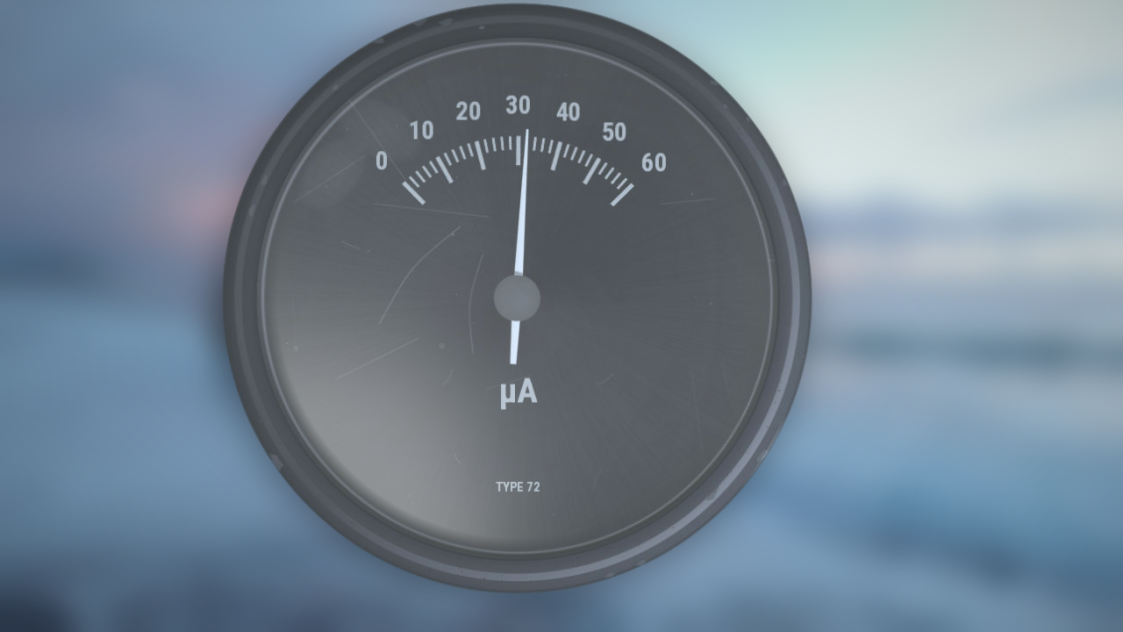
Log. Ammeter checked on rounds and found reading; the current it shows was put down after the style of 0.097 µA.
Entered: 32 µA
